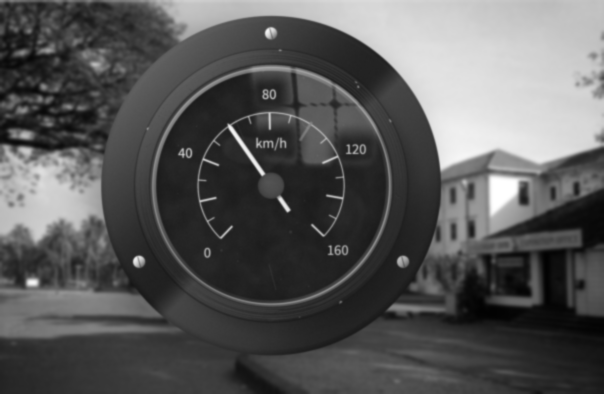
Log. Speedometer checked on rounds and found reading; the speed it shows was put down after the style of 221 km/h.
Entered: 60 km/h
